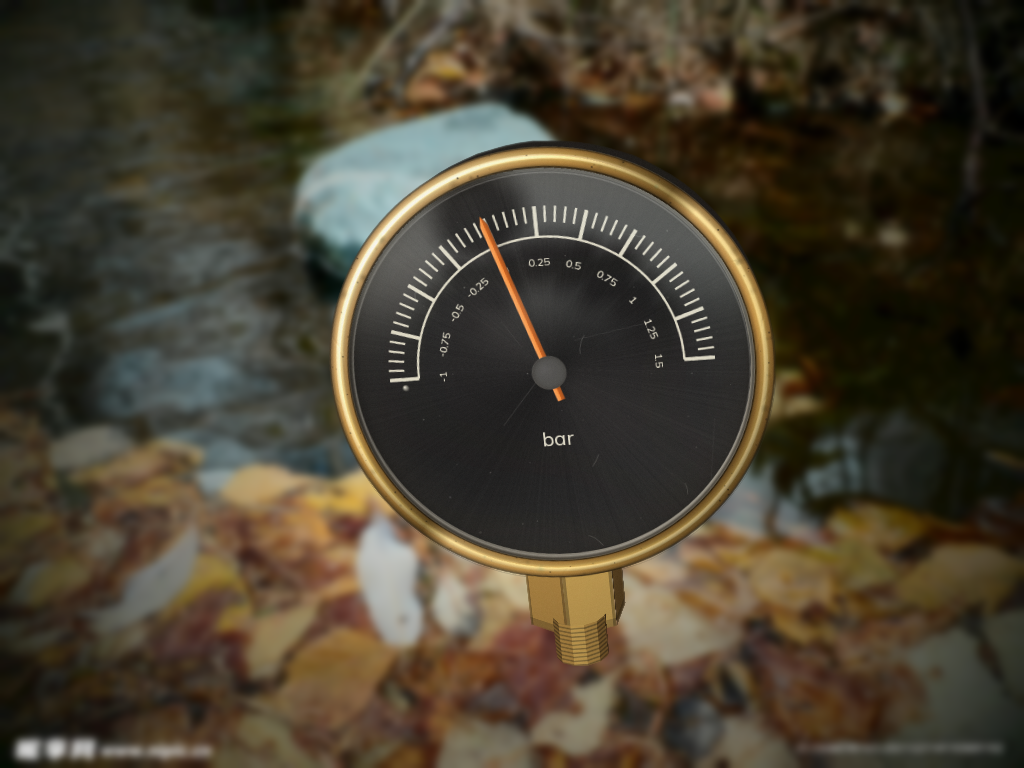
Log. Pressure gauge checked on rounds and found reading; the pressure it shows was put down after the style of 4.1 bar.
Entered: 0 bar
